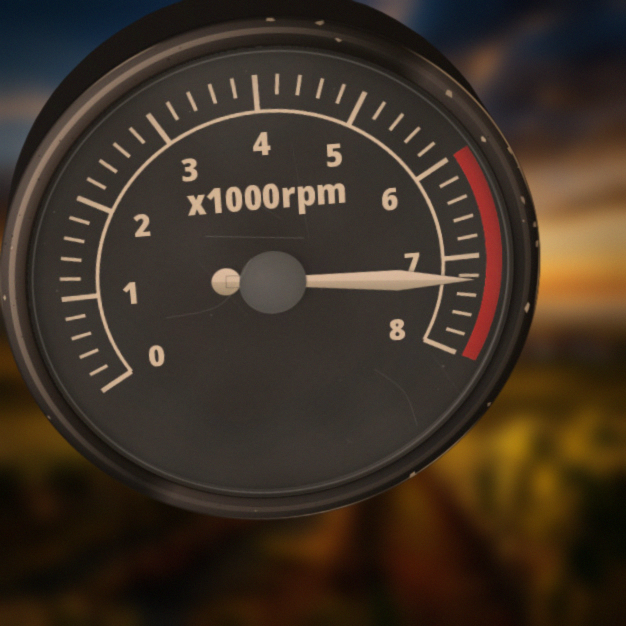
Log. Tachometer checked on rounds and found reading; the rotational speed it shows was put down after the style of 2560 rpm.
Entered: 7200 rpm
